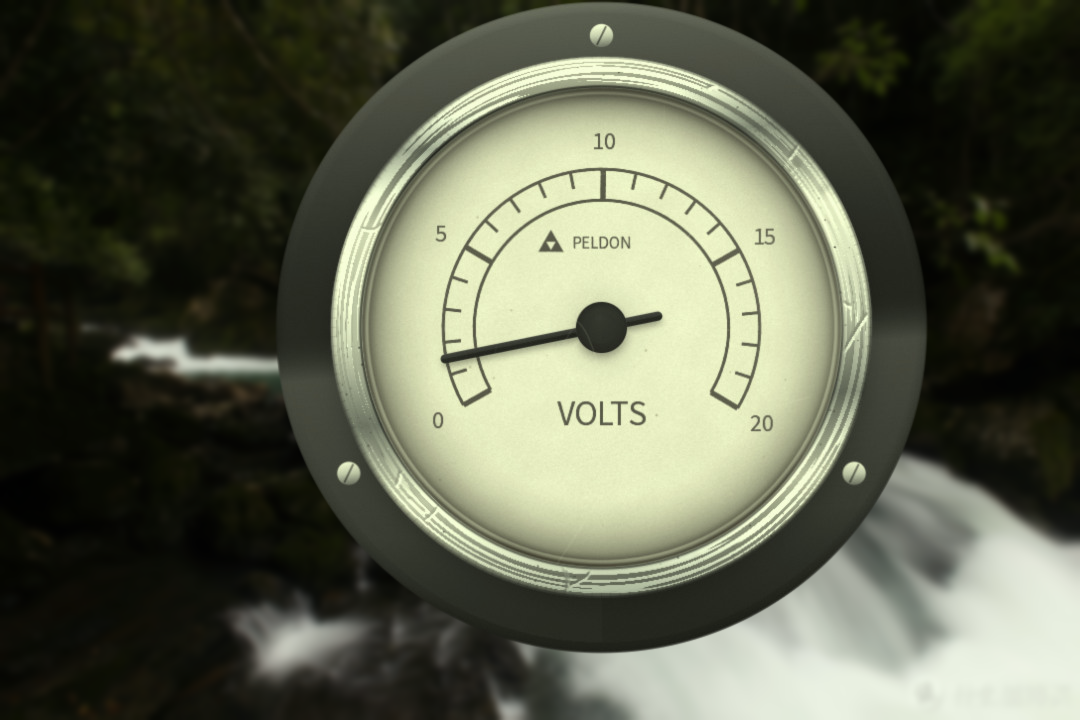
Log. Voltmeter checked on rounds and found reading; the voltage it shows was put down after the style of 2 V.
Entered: 1.5 V
